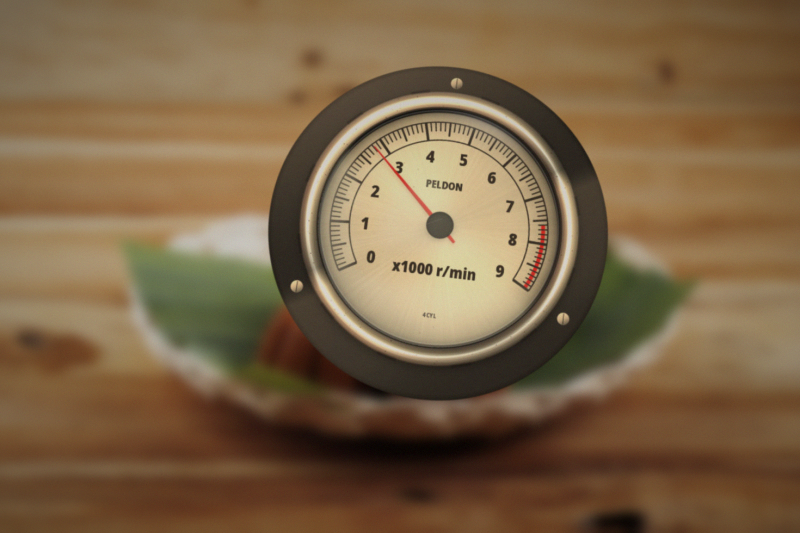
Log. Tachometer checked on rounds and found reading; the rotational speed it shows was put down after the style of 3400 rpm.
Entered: 2800 rpm
